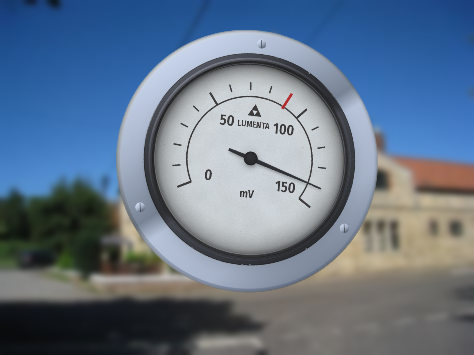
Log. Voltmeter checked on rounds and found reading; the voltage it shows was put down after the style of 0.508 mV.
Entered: 140 mV
